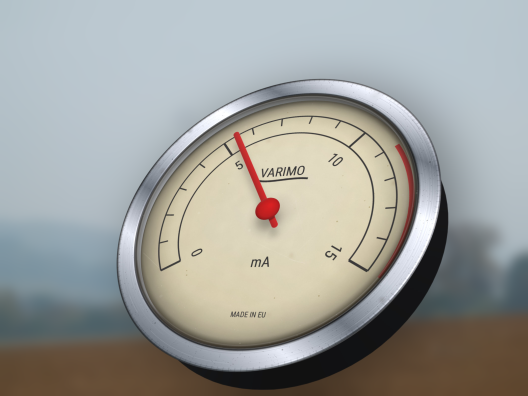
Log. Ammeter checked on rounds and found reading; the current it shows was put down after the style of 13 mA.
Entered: 5.5 mA
